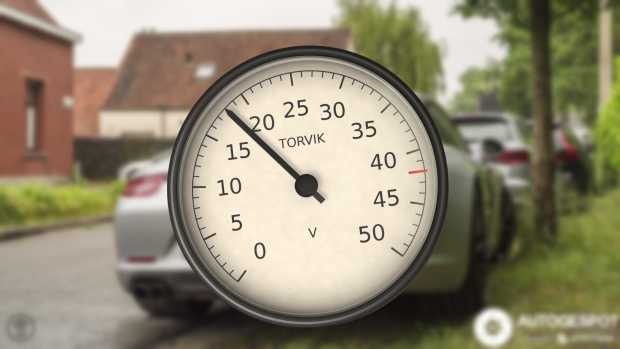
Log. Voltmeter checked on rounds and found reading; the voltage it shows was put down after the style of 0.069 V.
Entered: 18 V
